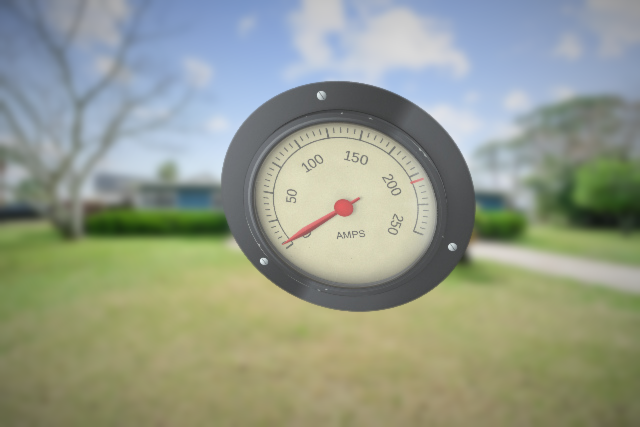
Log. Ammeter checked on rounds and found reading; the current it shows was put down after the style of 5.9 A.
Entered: 5 A
